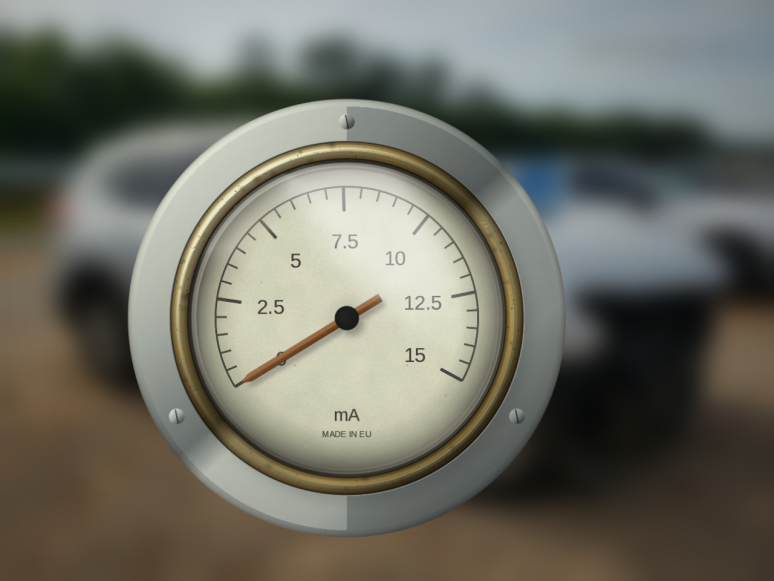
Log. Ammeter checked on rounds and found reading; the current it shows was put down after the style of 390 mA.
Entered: 0 mA
